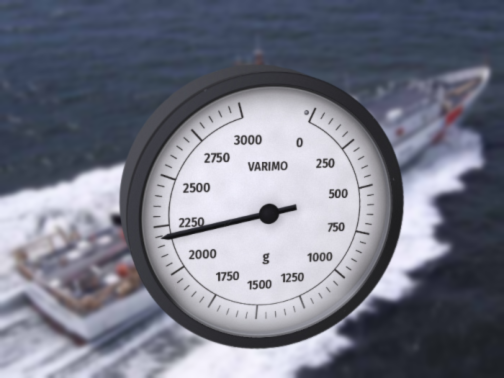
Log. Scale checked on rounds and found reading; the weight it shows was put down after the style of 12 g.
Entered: 2200 g
